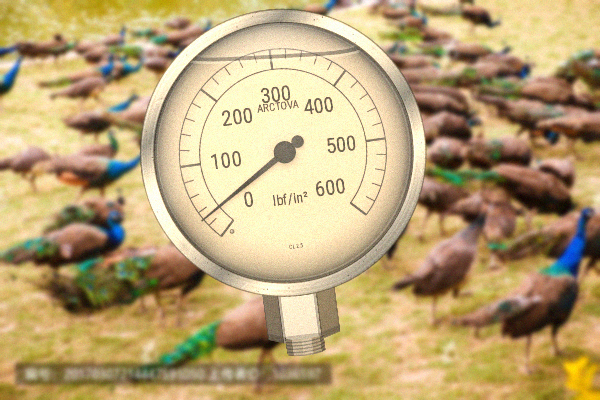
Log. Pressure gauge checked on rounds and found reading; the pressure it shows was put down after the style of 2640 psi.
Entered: 30 psi
